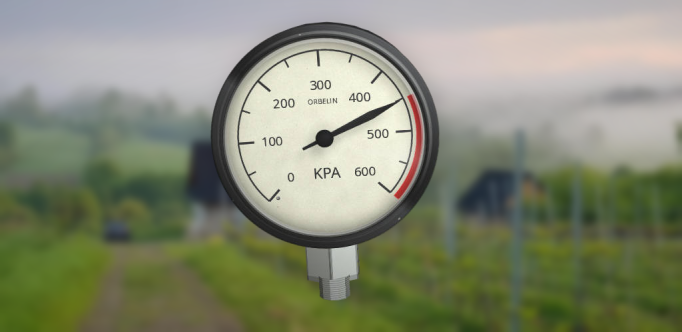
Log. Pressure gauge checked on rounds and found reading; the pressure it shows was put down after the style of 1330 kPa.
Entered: 450 kPa
